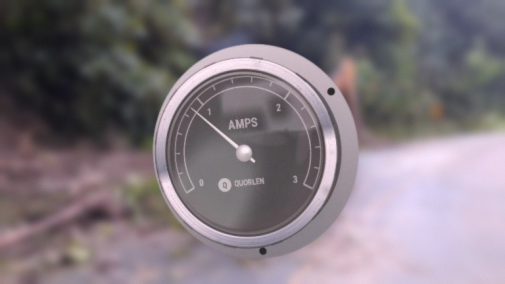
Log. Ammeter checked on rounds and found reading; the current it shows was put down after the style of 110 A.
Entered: 0.9 A
